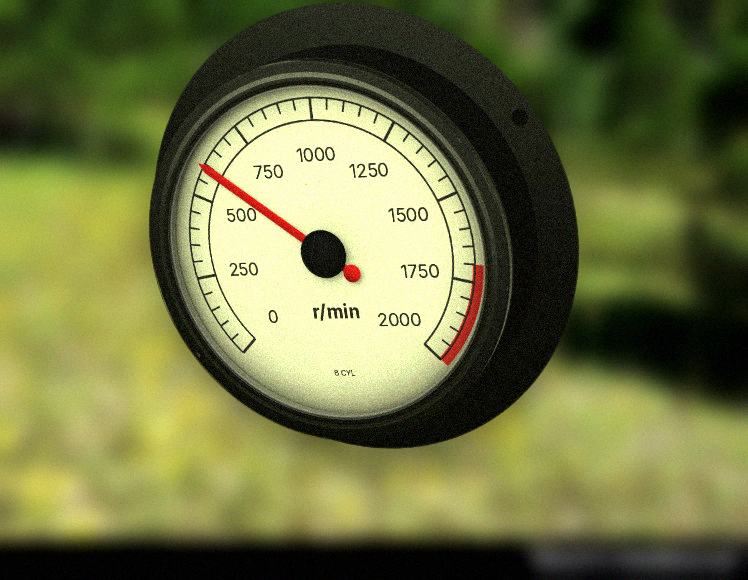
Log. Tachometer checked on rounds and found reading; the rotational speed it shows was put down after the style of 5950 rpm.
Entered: 600 rpm
